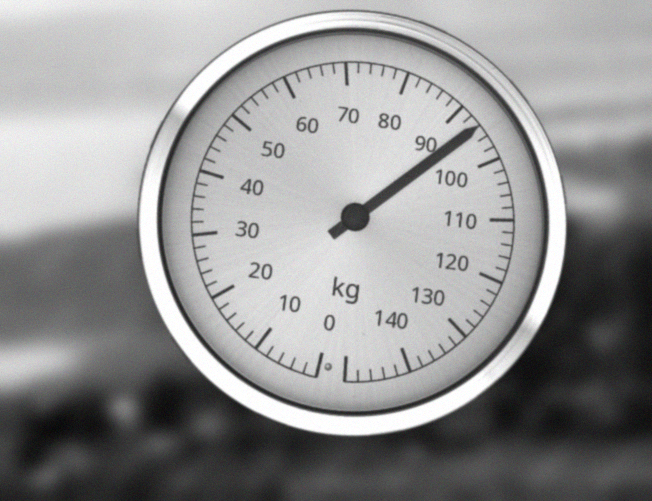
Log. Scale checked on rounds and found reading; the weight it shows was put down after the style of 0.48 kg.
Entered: 94 kg
